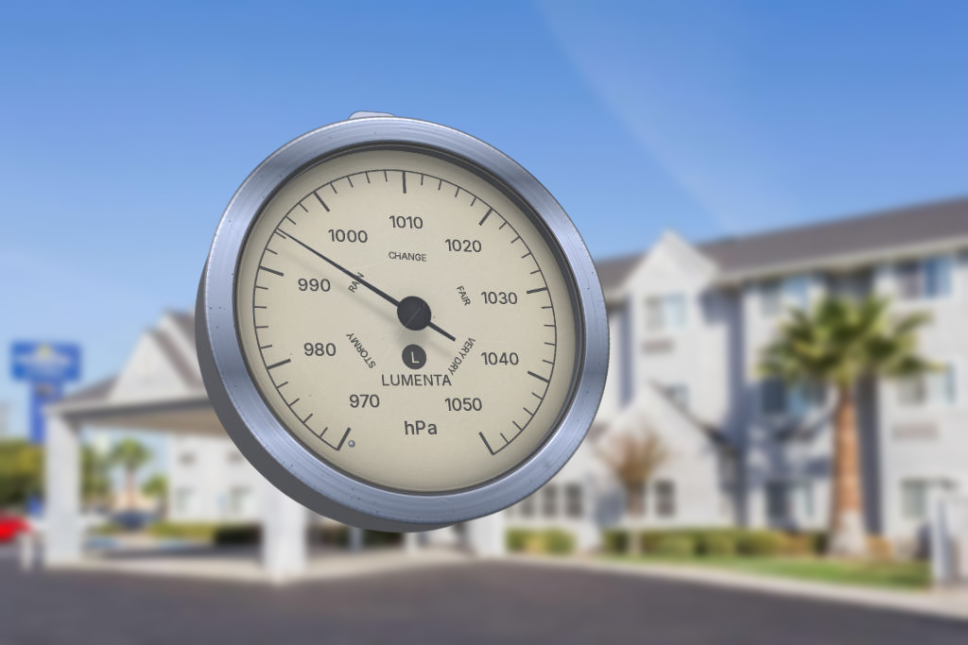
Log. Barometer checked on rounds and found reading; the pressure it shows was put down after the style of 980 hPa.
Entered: 994 hPa
